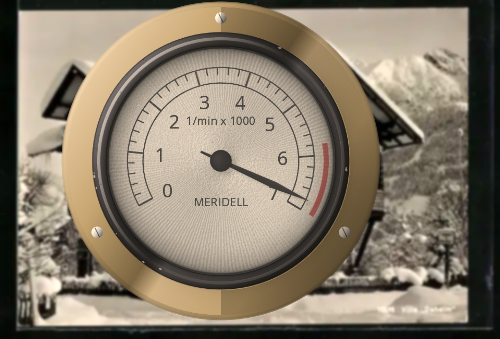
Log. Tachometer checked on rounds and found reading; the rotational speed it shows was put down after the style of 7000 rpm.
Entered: 6800 rpm
